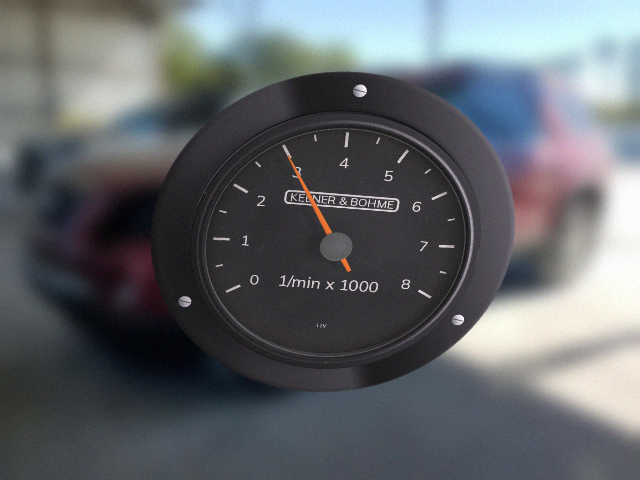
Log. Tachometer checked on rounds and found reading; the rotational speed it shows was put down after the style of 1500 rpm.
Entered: 3000 rpm
